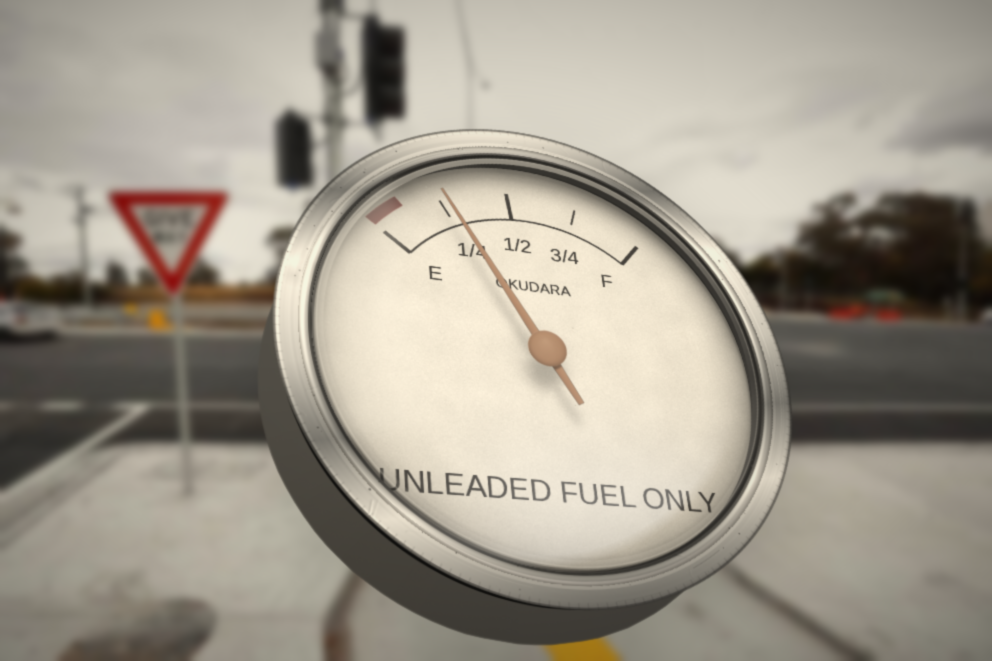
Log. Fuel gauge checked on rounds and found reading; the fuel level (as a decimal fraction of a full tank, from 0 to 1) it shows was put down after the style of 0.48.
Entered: 0.25
